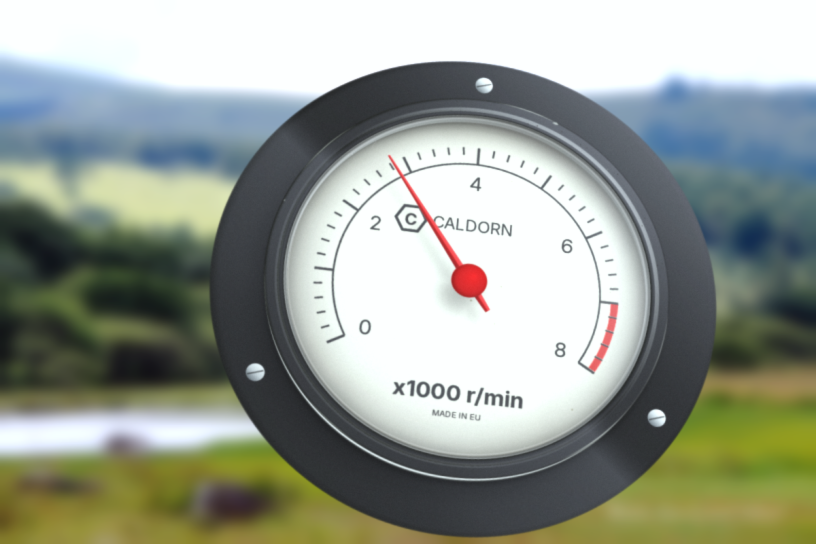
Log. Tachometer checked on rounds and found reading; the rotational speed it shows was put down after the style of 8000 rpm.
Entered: 2800 rpm
